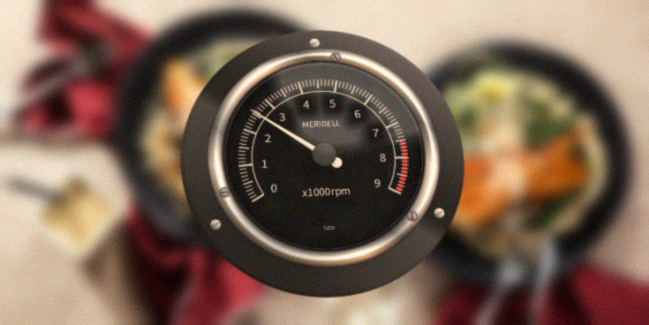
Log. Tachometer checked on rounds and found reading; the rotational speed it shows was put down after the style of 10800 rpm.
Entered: 2500 rpm
